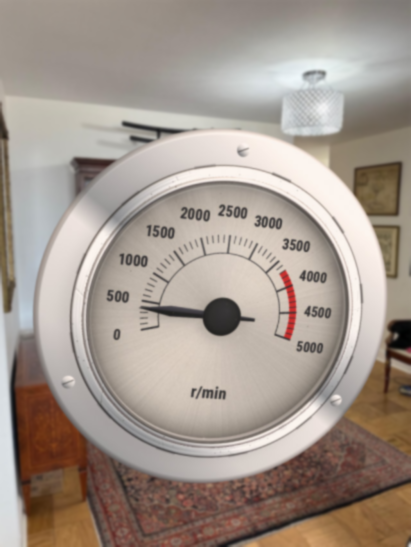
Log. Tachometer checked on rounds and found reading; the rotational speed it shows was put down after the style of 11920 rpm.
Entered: 400 rpm
